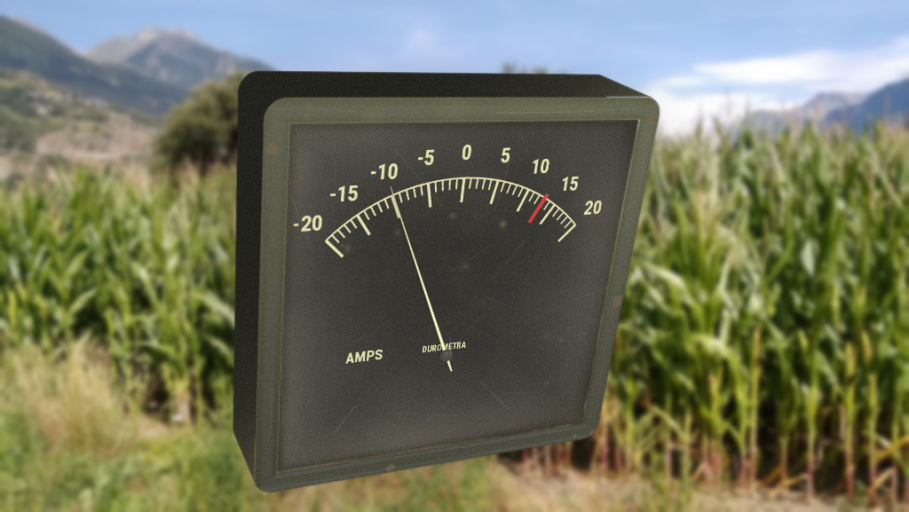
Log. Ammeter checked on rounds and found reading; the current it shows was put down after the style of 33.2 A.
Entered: -10 A
